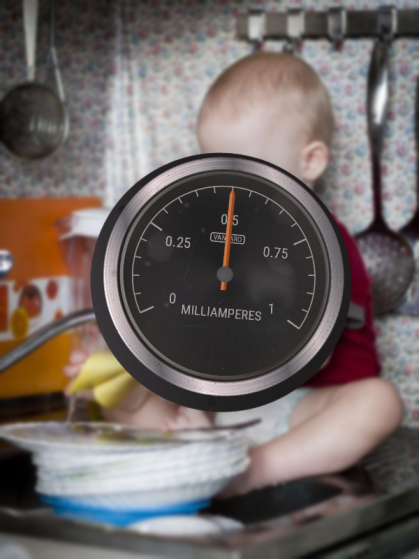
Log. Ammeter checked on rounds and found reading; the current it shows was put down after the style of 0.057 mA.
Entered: 0.5 mA
